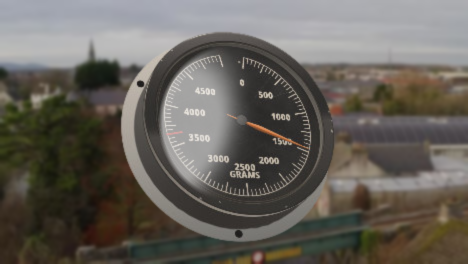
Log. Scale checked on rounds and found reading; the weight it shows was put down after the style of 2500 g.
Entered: 1500 g
